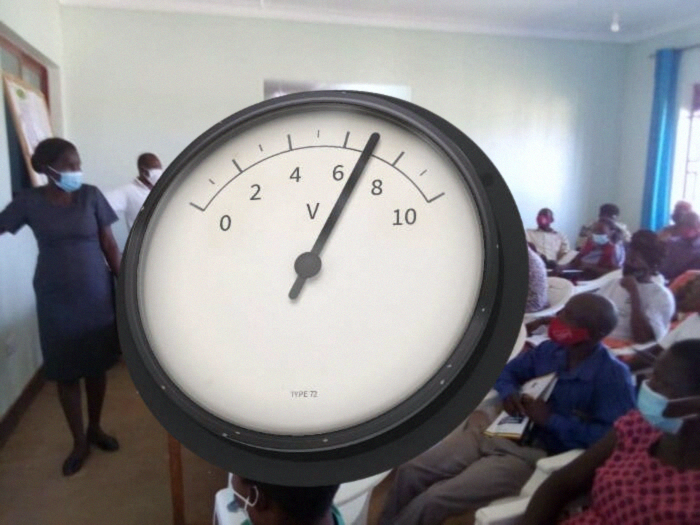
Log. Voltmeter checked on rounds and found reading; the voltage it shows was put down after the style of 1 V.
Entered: 7 V
